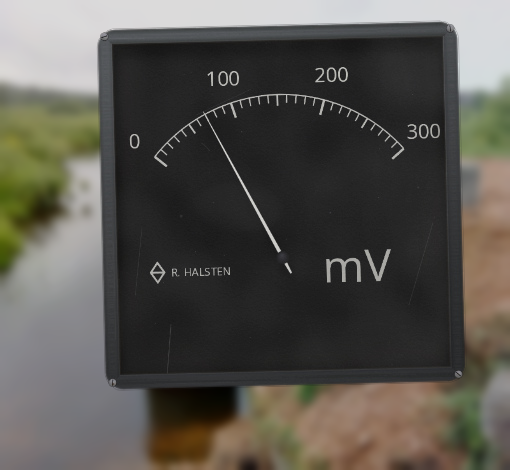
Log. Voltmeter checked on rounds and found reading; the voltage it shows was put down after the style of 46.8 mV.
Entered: 70 mV
